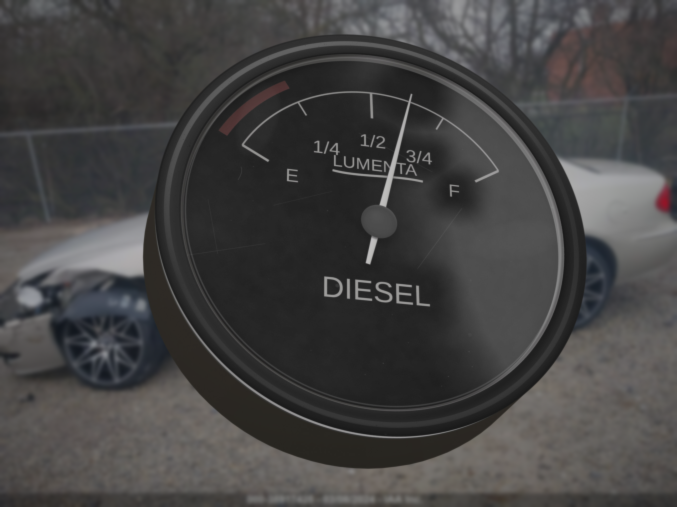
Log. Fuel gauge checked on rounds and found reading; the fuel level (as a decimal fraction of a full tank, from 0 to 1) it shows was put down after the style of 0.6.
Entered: 0.625
